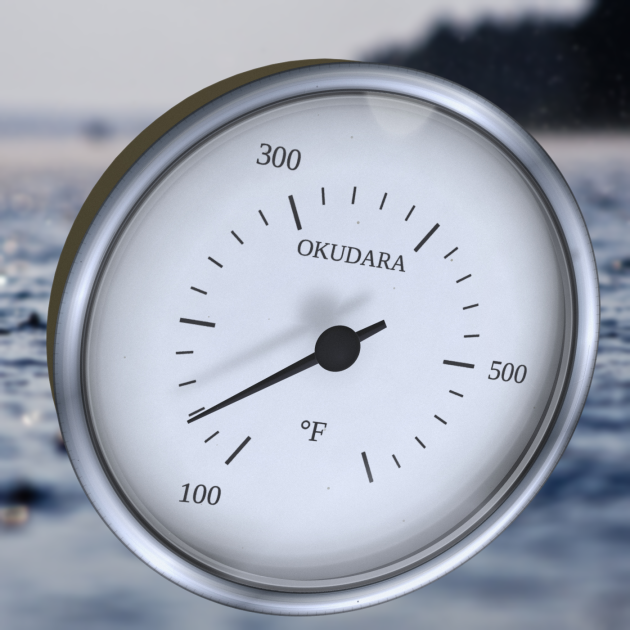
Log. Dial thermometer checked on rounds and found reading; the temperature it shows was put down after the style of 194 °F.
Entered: 140 °F
